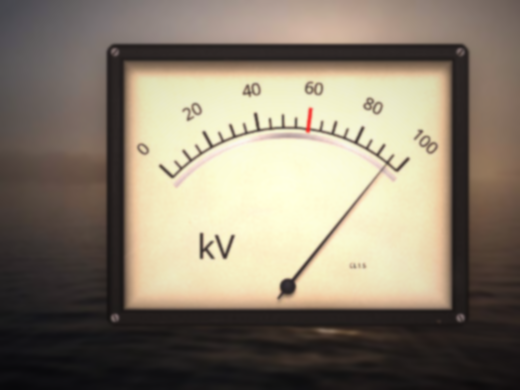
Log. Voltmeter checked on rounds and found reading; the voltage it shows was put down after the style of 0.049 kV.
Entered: 95 kV
